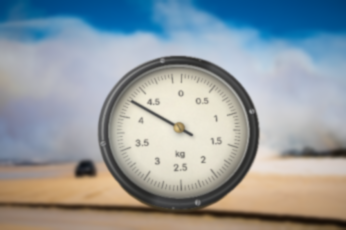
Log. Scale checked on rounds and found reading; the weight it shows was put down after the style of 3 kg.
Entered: 4.25 kg
